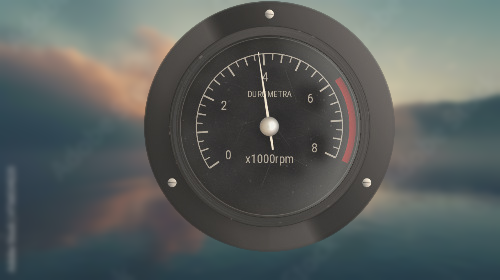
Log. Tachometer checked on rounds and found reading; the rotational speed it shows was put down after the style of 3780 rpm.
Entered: 3875 rpm
